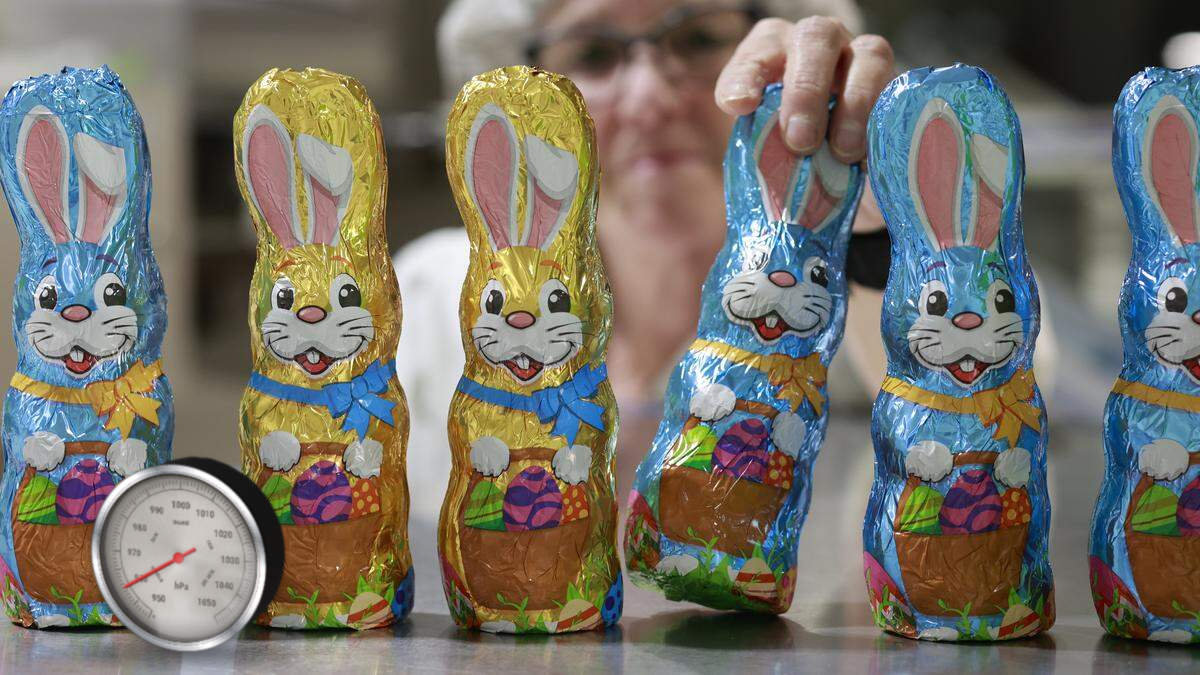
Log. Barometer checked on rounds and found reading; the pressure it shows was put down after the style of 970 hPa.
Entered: 960 hPa
